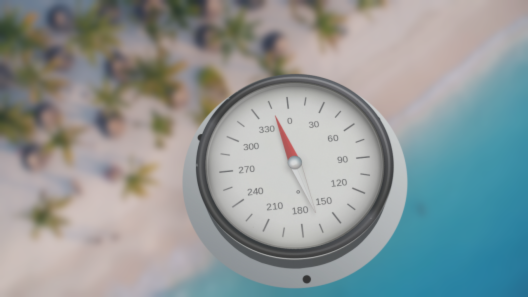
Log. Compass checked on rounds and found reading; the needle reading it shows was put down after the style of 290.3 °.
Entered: 345 °
